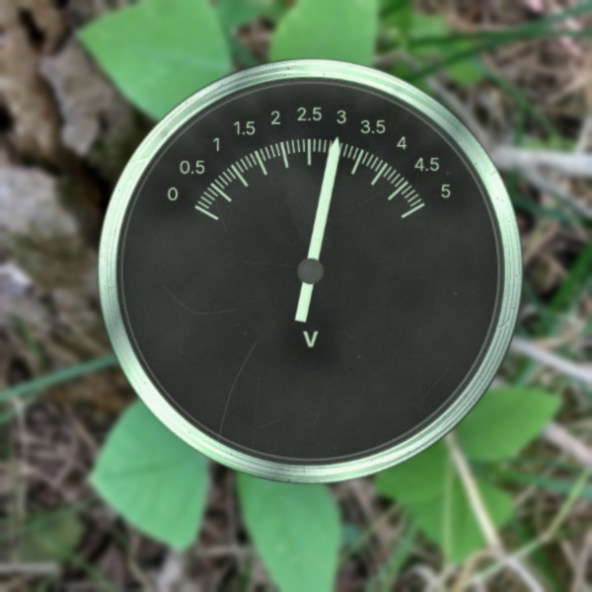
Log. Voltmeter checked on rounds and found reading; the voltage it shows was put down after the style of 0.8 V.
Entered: 3 V
